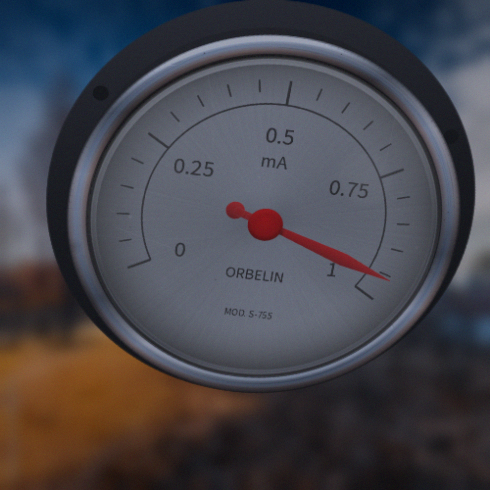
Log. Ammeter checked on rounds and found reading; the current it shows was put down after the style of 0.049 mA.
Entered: 0.95 mA
